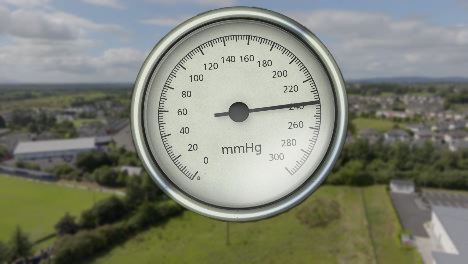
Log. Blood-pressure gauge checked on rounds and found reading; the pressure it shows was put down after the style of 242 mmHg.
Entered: 240 mmHg
